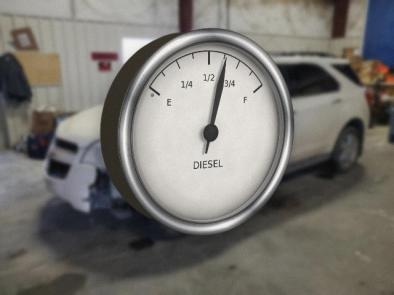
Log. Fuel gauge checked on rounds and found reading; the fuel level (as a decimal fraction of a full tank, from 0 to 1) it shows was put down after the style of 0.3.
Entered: 0.625
